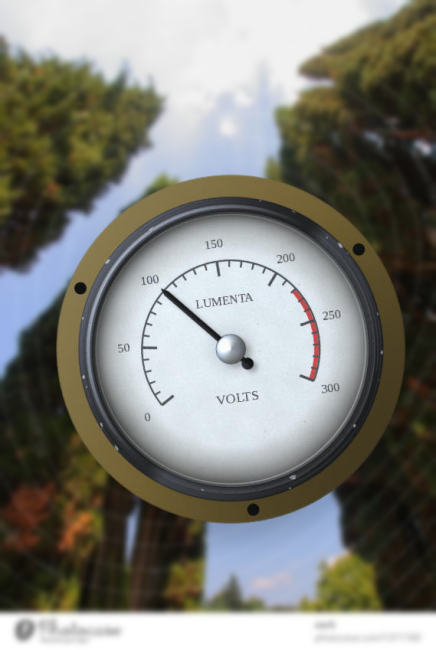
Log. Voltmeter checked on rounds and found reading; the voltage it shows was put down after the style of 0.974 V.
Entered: 100 V
